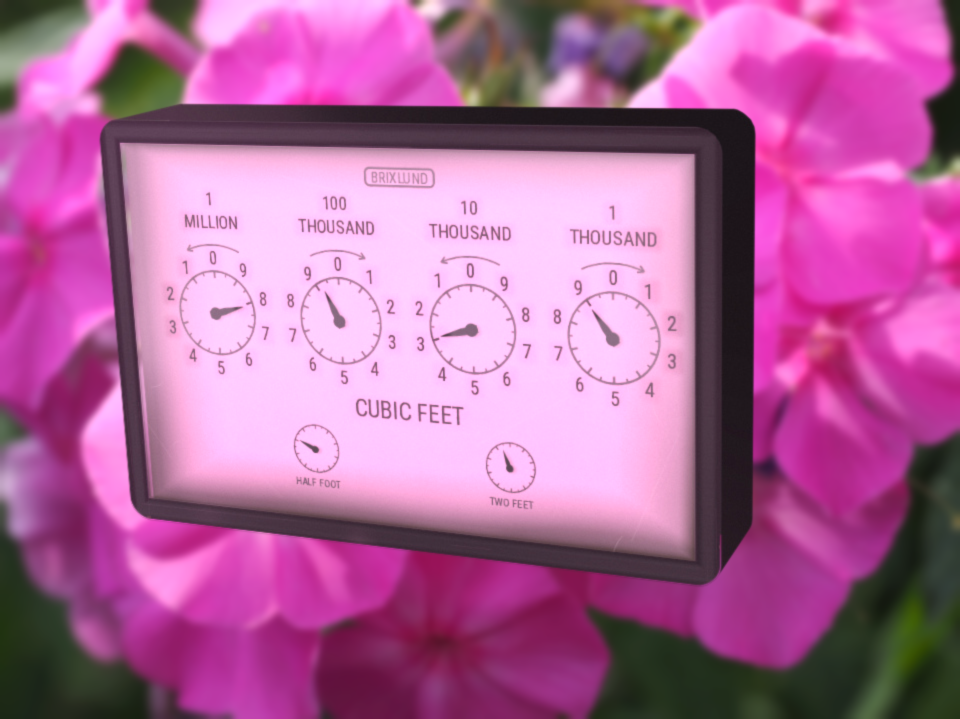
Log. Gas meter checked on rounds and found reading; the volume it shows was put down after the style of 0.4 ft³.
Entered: 792900 ft³
